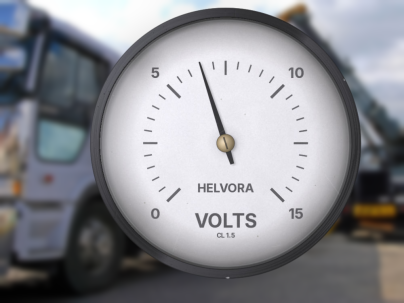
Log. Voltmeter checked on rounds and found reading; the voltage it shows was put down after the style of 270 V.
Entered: 6.5 V
